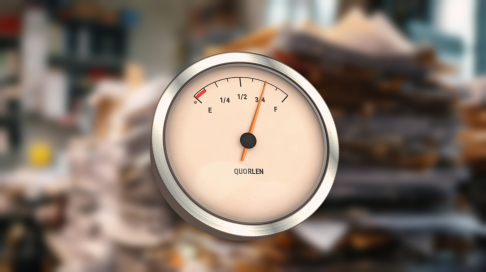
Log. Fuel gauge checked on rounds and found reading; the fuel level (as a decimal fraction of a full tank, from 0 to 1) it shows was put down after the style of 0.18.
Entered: 0.75
